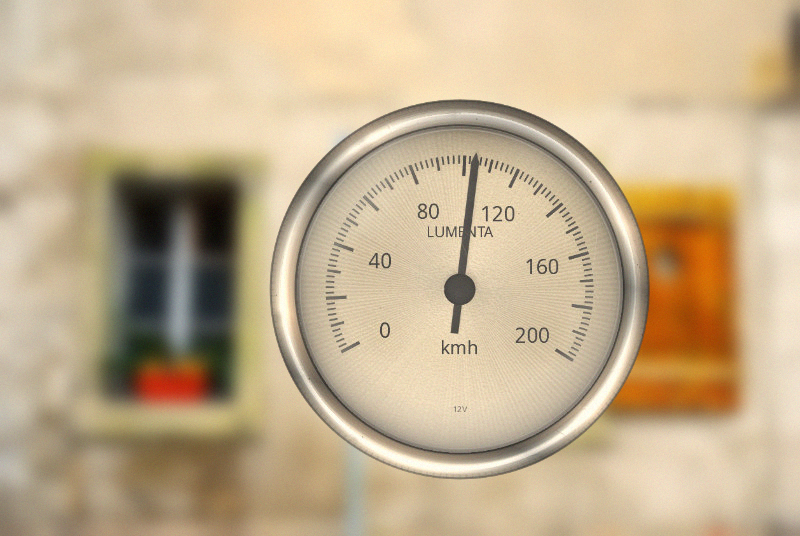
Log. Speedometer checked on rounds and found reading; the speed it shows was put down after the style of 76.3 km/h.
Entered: 104 km/h
